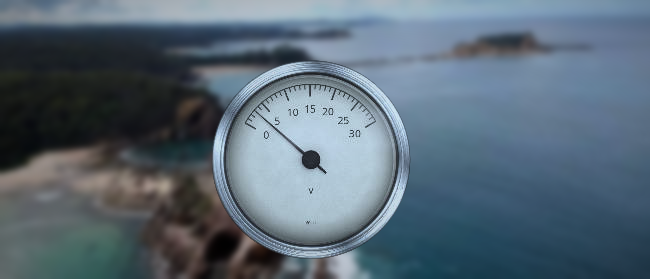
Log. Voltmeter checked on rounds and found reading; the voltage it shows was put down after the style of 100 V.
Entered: 3 V
